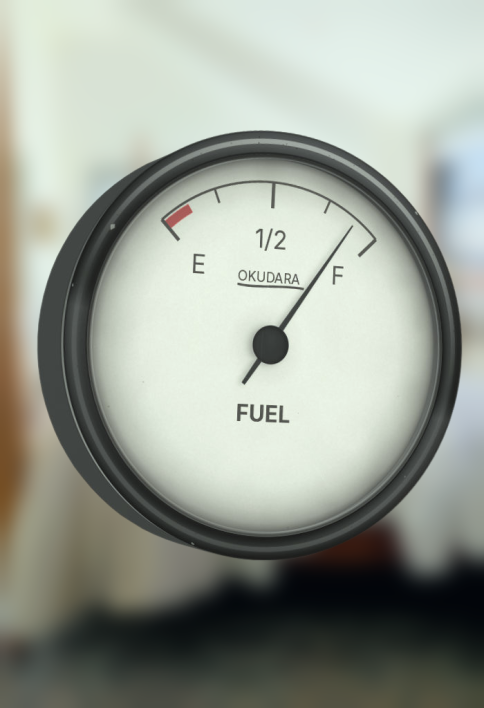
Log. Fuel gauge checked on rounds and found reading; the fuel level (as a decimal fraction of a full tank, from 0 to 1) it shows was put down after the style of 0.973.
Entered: 0.875
